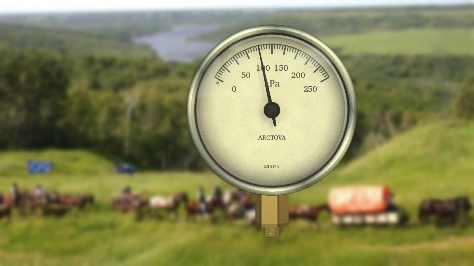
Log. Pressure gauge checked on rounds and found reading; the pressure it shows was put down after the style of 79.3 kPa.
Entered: 100 kPa
